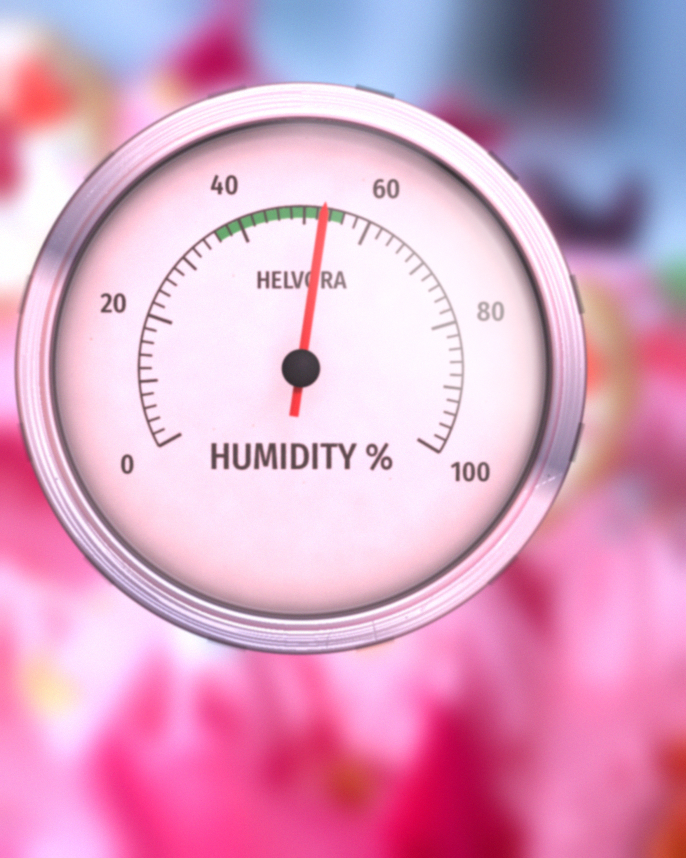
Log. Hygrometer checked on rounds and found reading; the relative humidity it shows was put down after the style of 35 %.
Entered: 53 %
